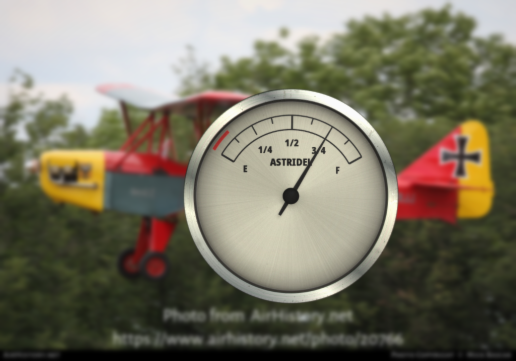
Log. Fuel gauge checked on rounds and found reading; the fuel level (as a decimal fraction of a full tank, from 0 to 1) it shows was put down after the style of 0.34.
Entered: 0.75
